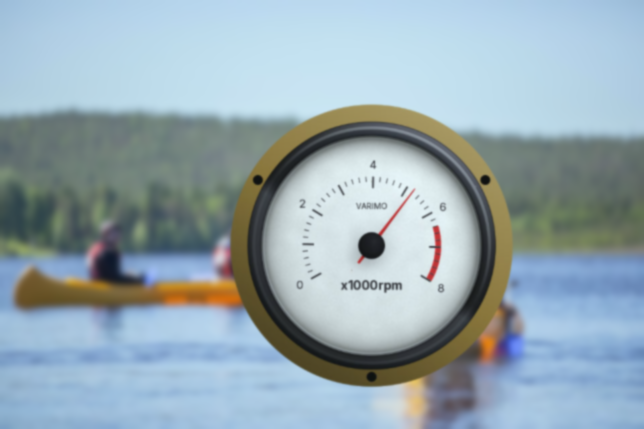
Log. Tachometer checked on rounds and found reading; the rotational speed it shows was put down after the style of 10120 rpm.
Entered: 5200 rpm
